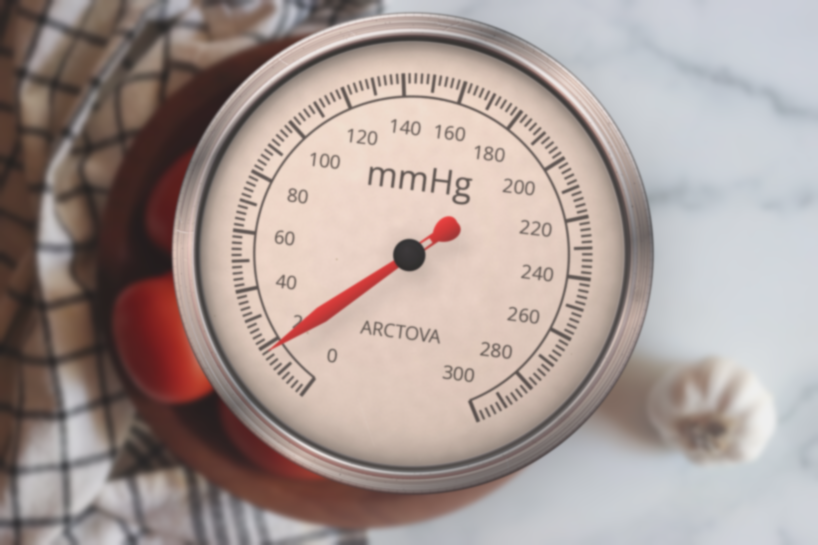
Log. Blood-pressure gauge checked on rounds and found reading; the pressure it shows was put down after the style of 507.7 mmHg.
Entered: 18 mmHg
